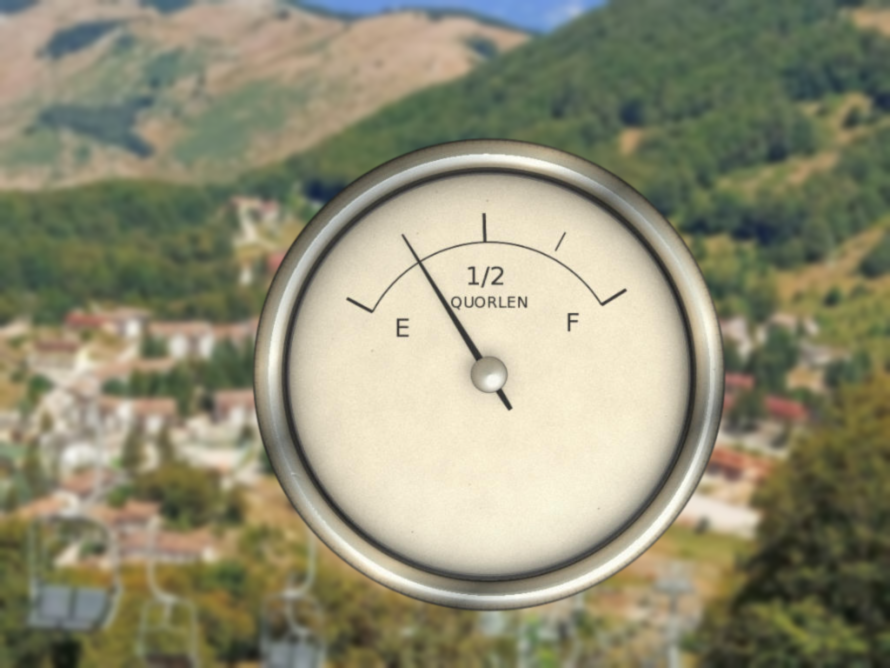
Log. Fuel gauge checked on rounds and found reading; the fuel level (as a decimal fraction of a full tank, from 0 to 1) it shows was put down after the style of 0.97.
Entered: 0.25
